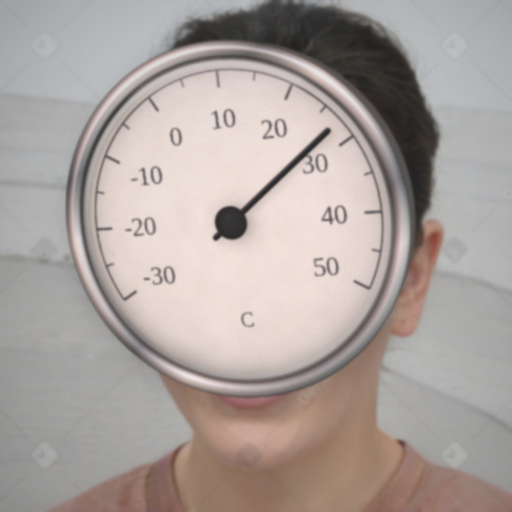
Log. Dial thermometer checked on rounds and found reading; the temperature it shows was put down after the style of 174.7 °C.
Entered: 27.5 °C
